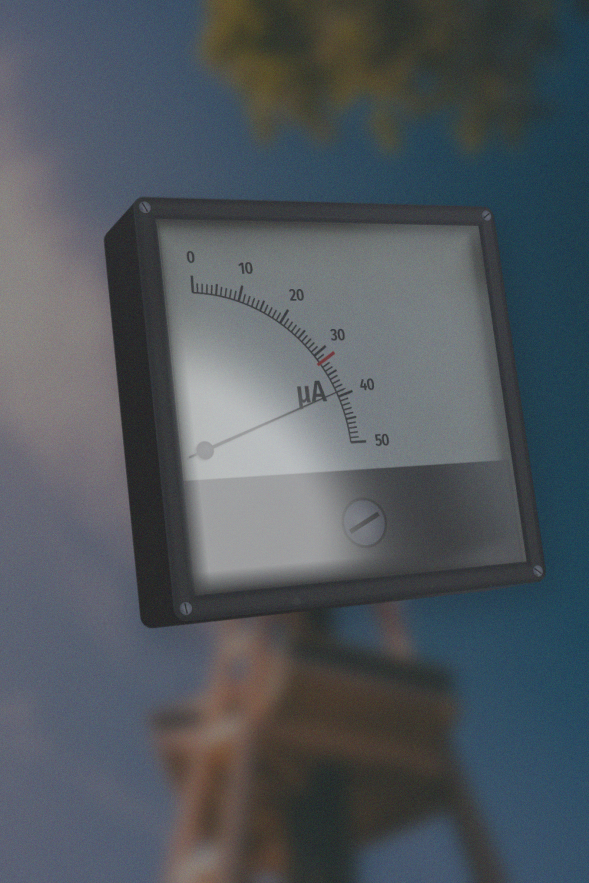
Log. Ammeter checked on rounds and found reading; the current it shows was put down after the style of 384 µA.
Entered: 39 µA
